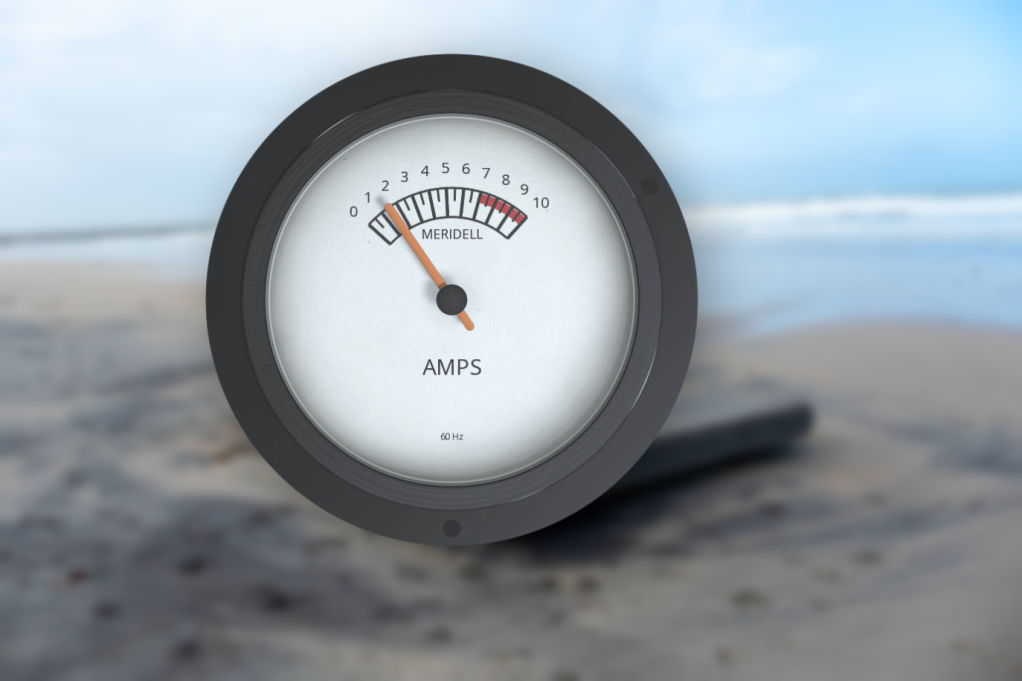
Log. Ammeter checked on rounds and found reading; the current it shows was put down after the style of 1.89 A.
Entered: 1.5 A
